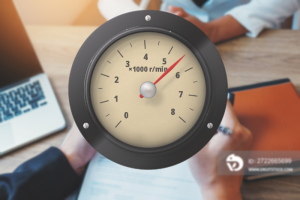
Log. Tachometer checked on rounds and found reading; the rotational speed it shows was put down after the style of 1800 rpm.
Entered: 5500 rpm
